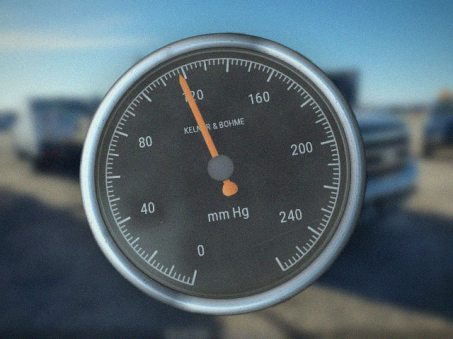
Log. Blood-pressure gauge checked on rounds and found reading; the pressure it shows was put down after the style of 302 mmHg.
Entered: 118 mmHg
